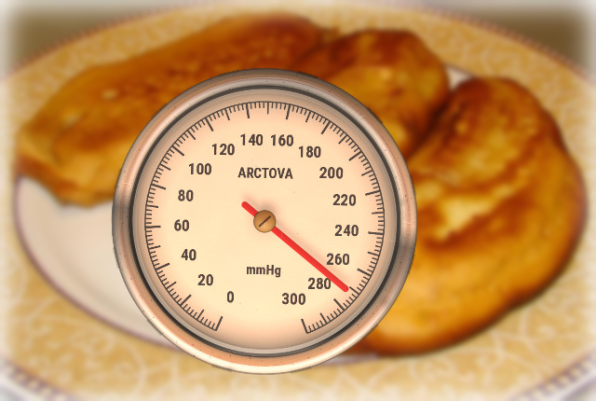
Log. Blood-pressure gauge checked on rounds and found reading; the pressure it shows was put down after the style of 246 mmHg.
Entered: 272 mmHg
